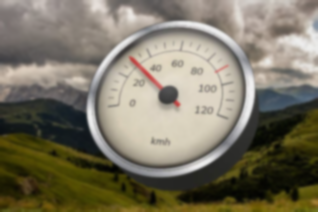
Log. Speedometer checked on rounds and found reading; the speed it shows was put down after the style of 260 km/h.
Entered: 30 km/h
